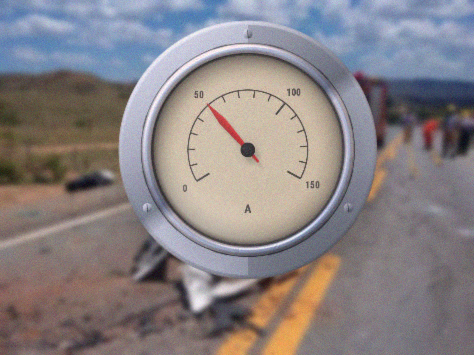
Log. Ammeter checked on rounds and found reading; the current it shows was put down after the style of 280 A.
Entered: 50 A
